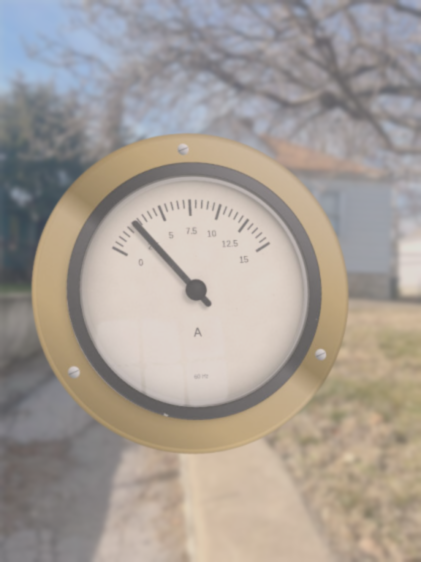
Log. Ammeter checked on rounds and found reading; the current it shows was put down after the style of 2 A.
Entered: 2.5 A
